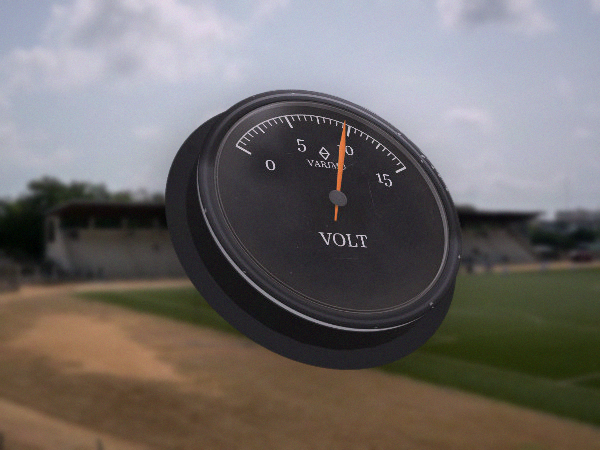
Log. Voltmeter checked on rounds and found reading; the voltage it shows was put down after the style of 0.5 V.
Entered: 9.5 V
